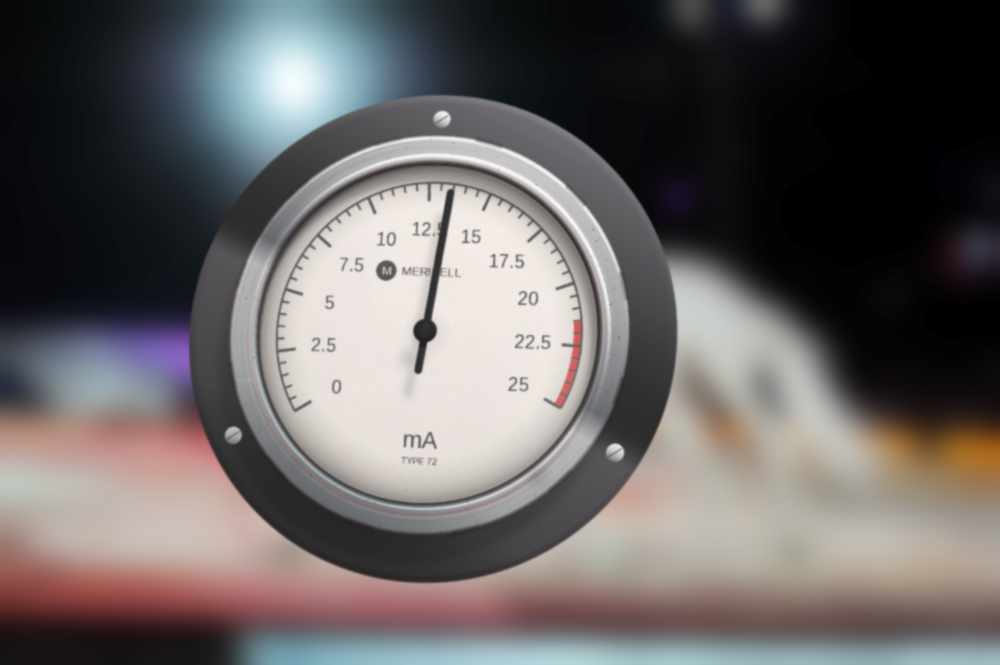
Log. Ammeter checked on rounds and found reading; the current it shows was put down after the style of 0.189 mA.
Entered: 13.5 mA
